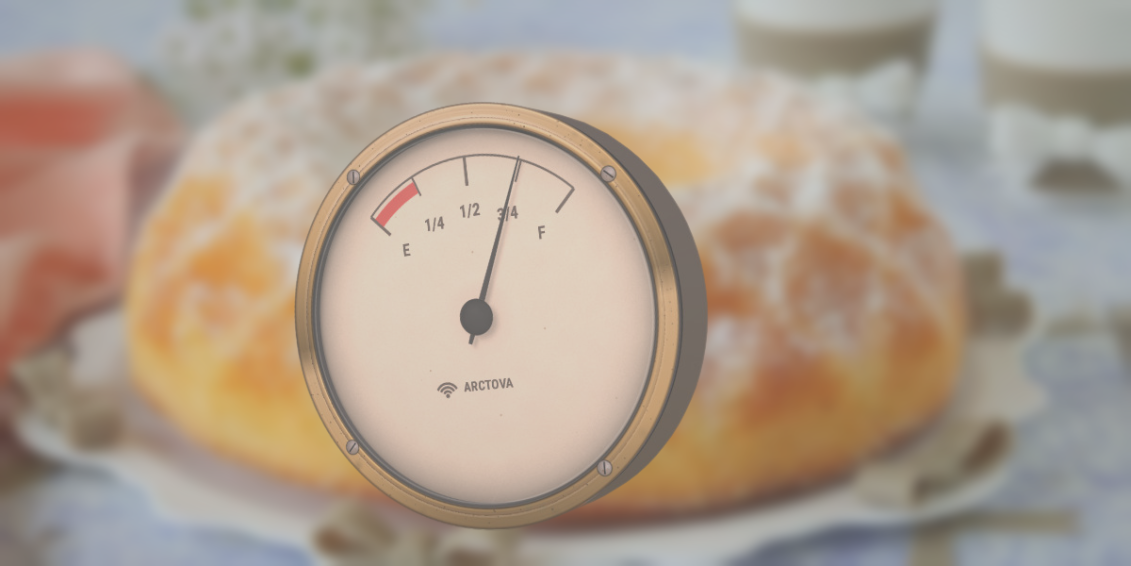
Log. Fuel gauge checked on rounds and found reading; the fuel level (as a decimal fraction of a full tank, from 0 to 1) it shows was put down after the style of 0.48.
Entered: 0.75
